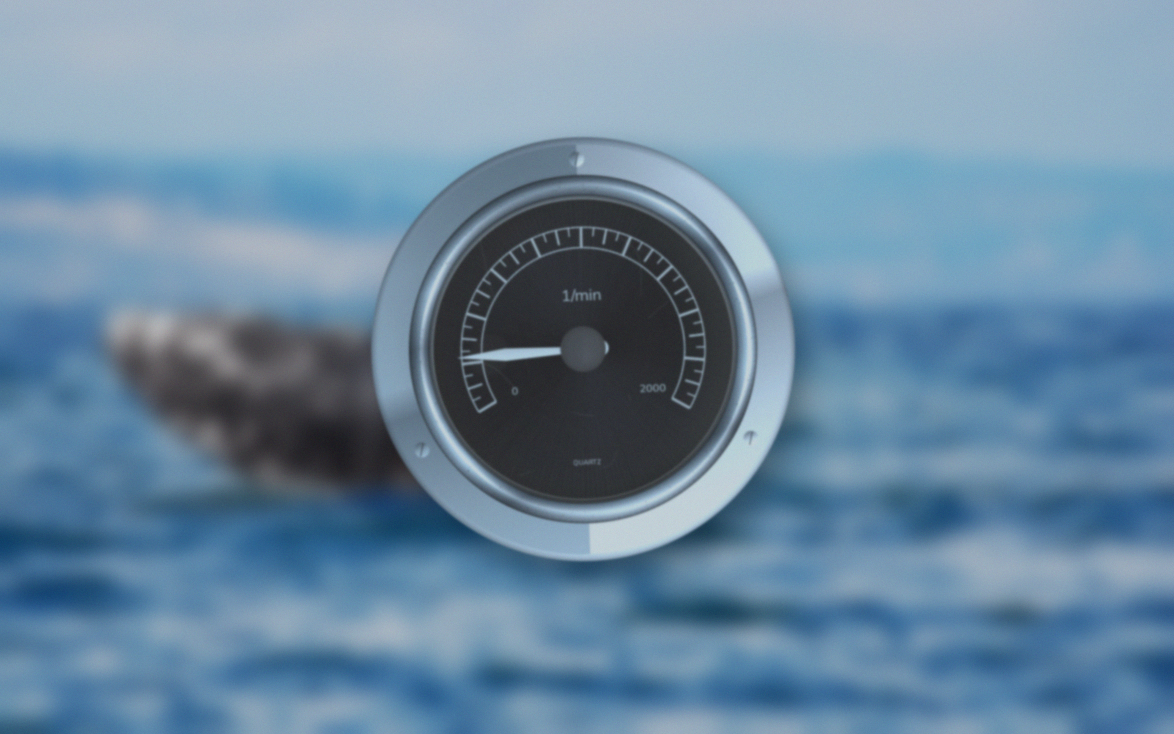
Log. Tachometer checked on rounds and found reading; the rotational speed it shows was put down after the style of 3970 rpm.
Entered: 225 rpm
